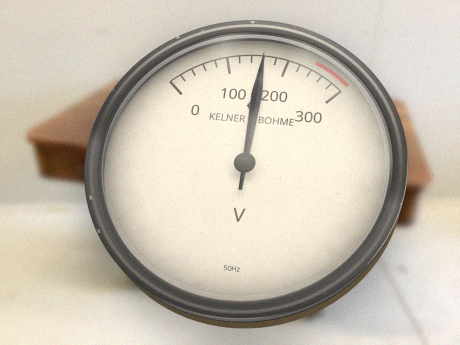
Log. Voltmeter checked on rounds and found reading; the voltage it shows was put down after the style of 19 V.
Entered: 160 V
